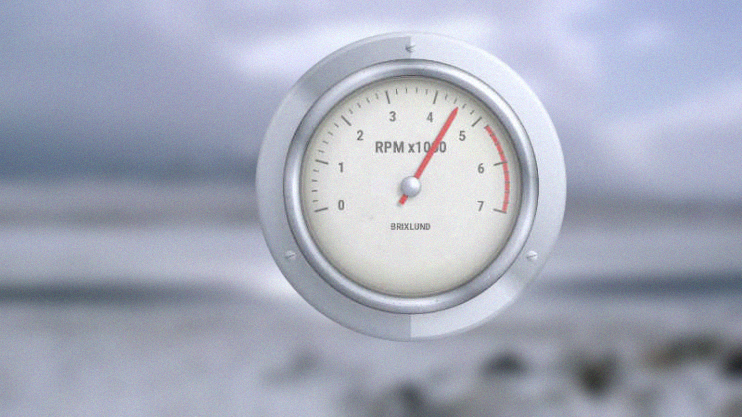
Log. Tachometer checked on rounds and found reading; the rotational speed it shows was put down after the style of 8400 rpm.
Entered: 4500 rpm
